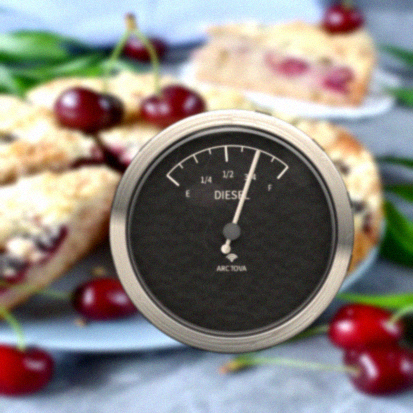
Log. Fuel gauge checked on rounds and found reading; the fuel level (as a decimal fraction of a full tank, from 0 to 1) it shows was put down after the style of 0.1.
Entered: 0.75
